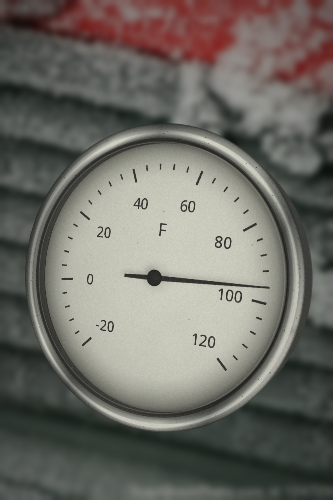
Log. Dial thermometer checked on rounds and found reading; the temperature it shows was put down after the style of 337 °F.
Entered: 96 °F
